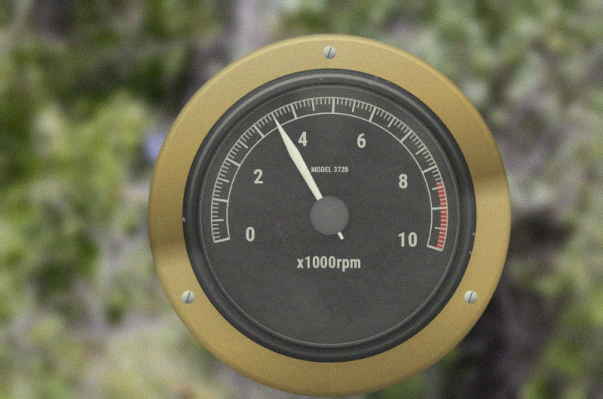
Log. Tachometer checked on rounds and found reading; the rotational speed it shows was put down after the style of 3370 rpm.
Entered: 3500 rpm
